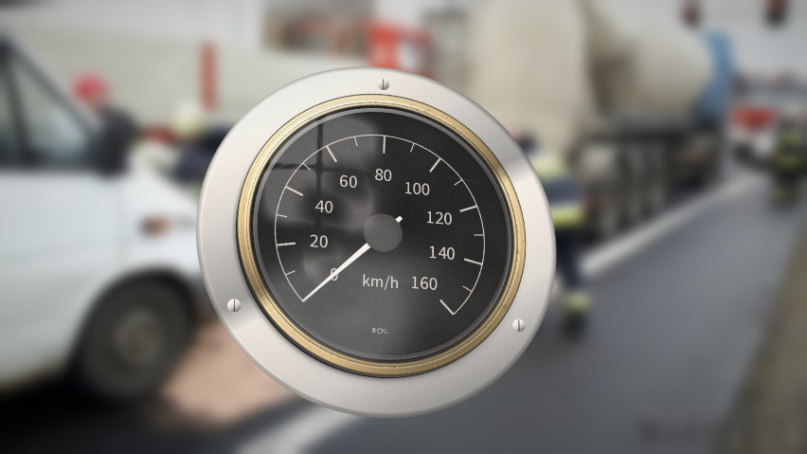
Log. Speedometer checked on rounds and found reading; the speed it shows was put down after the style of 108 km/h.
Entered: 0 km/h
